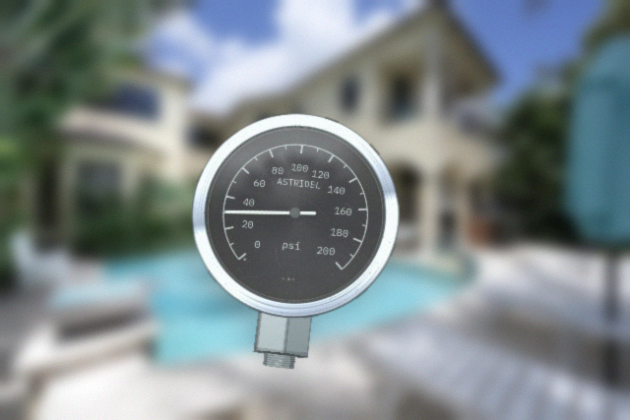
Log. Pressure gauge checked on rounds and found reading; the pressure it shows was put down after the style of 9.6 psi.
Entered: 30 psi
